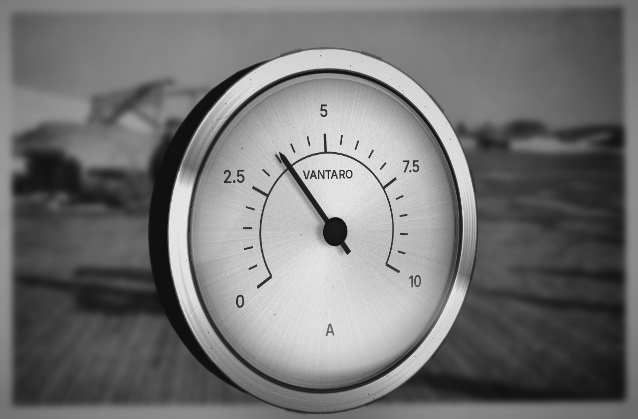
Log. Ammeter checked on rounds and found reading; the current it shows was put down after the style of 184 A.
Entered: 3.5 A
